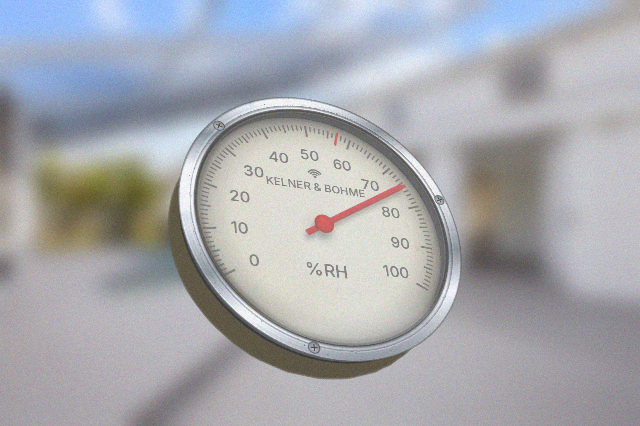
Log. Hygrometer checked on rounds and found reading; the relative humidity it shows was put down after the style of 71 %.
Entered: 75 %
